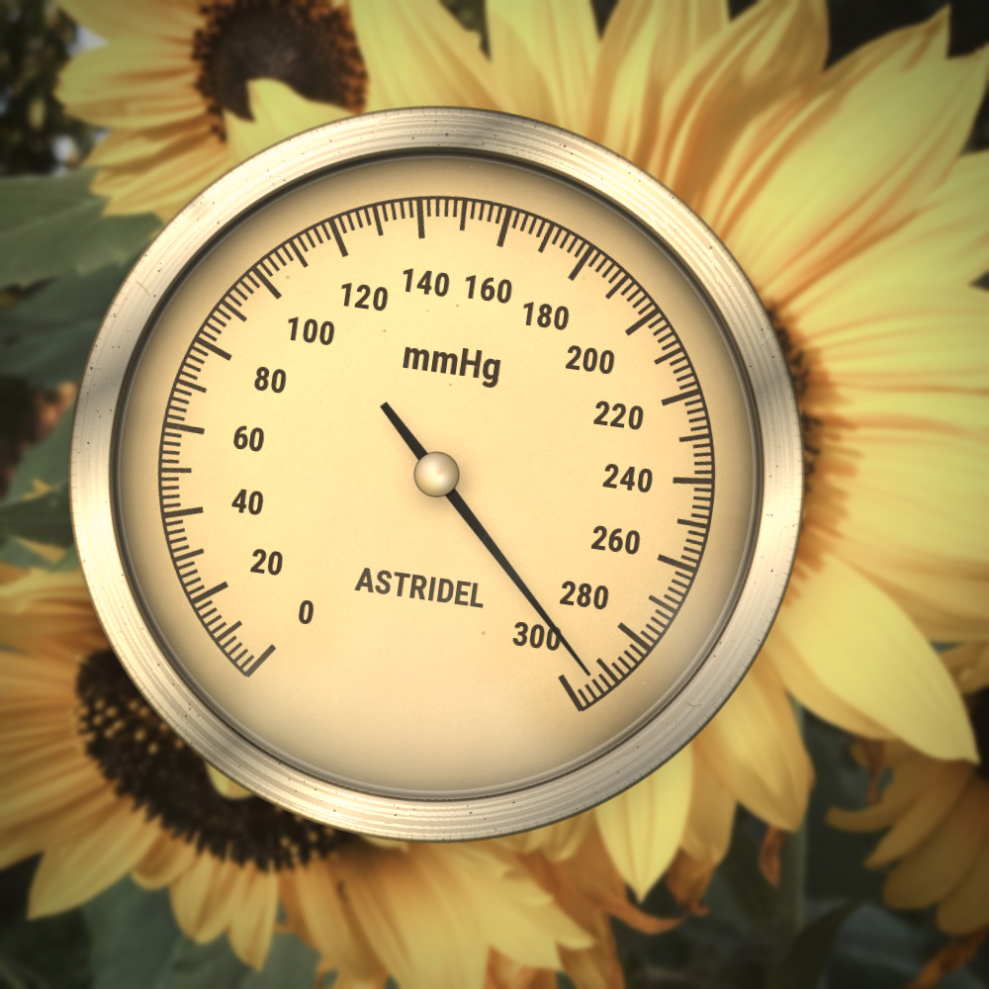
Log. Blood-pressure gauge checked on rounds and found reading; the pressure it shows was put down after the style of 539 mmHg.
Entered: 294 mmHg
